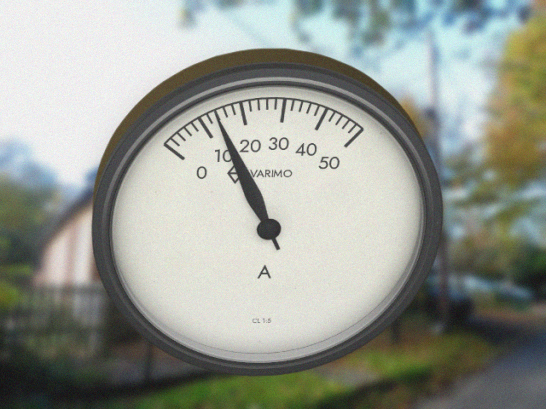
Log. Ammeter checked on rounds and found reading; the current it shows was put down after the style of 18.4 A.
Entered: 14 A
